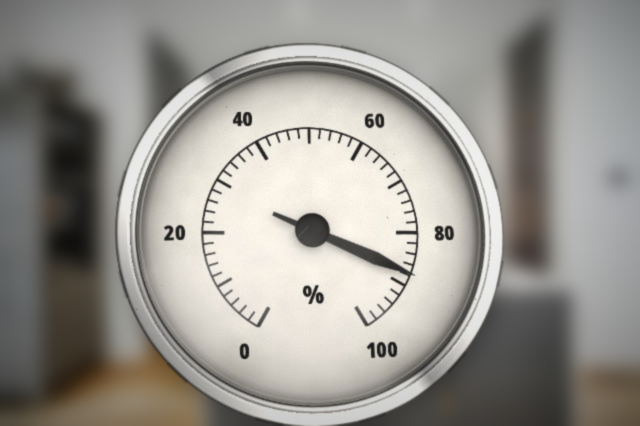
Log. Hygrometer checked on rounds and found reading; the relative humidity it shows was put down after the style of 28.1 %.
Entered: 88 %
